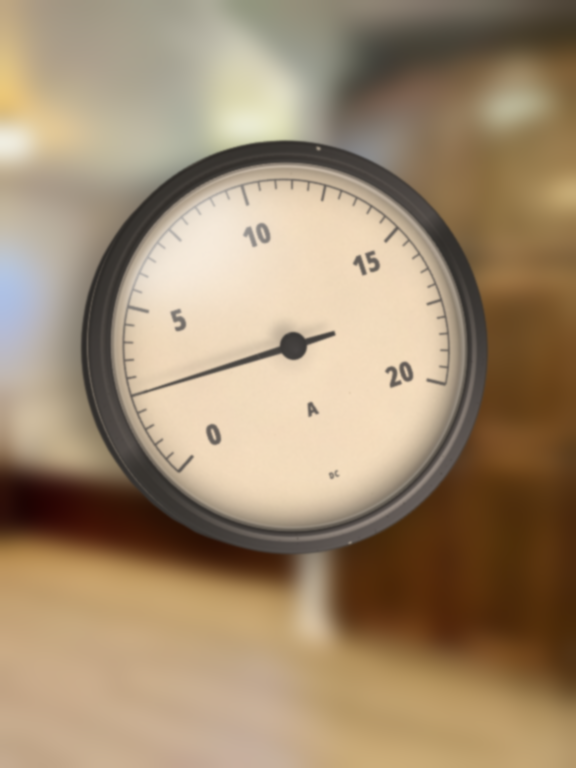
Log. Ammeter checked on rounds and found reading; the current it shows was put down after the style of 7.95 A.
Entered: 2.5 A
